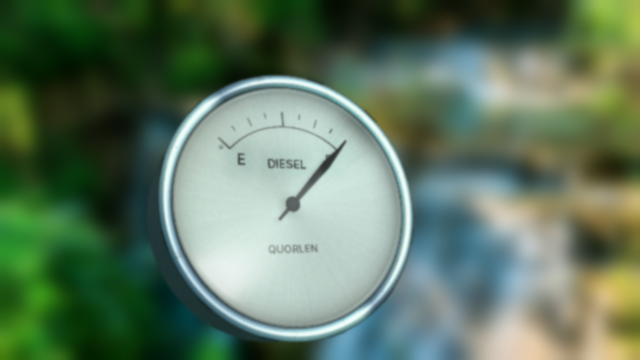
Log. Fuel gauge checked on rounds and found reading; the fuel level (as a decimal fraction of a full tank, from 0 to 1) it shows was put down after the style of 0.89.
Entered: 1
